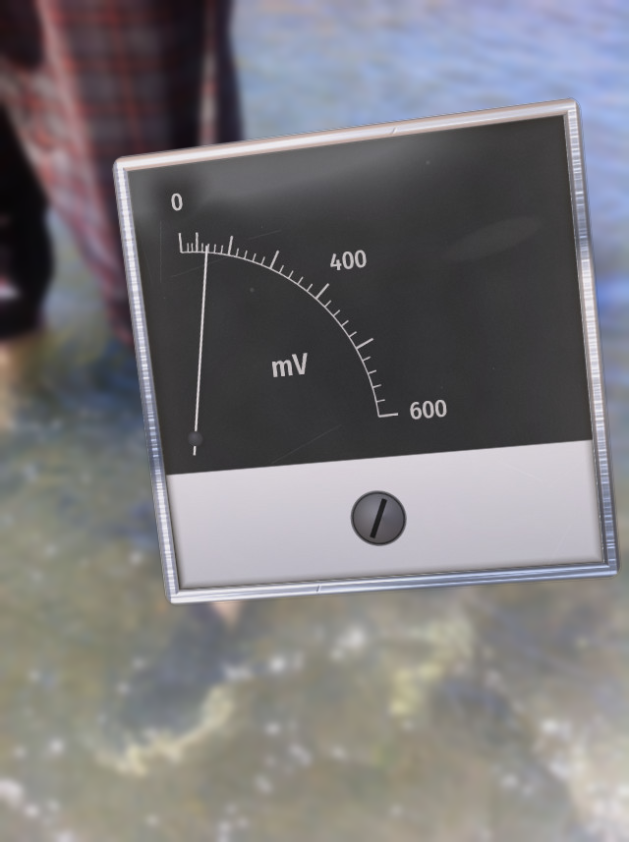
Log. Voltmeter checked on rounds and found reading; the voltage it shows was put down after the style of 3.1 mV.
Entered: 140 mV
